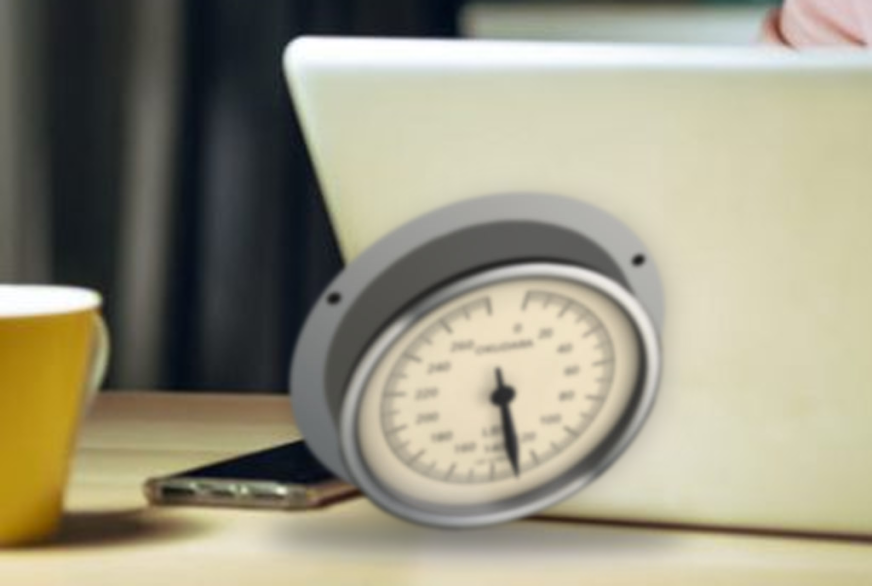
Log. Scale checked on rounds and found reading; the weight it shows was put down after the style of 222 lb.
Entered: 130 lb
